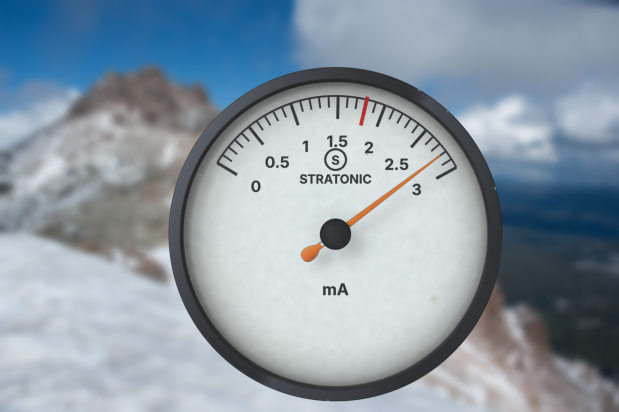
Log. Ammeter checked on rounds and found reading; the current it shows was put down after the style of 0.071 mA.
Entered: 2.8 mA
